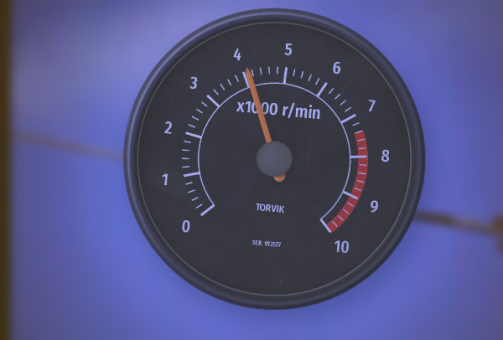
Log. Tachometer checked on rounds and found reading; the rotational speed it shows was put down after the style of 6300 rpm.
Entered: 4100 rpm
